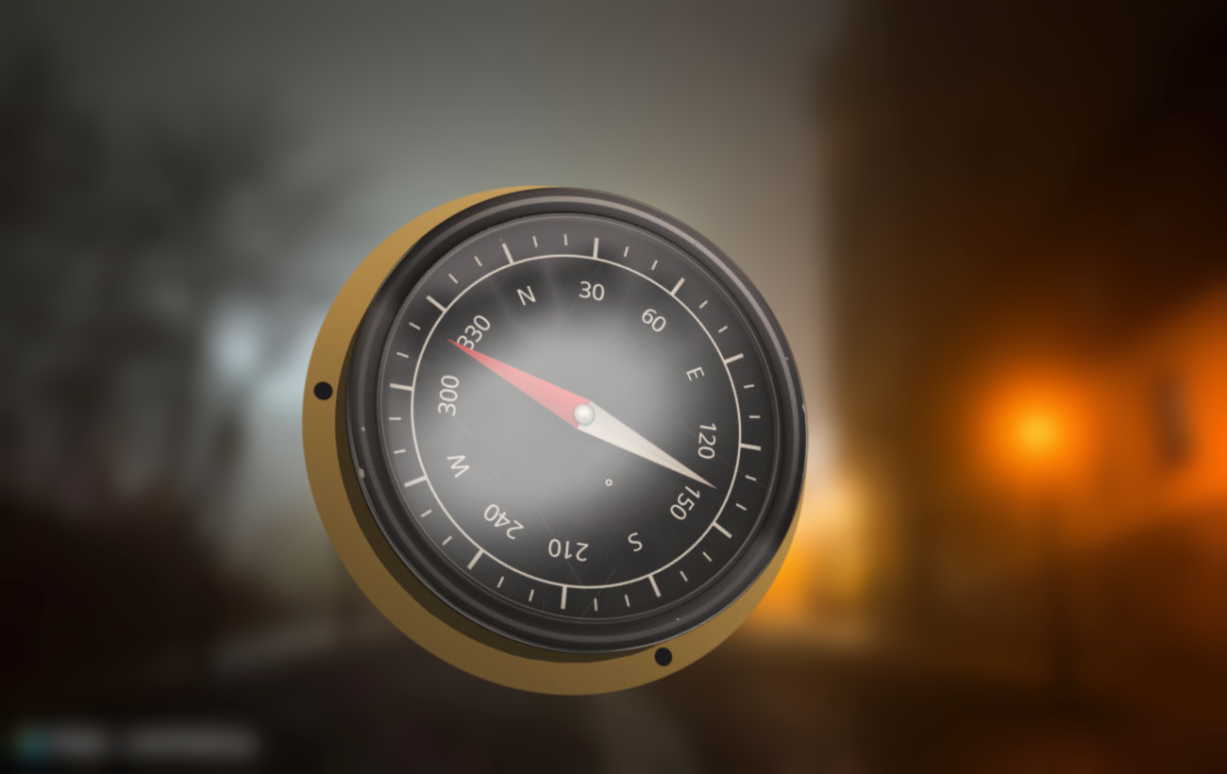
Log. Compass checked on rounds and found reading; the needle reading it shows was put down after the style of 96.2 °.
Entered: 320 °
